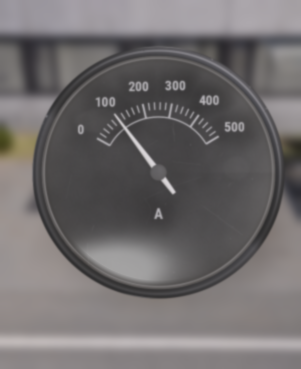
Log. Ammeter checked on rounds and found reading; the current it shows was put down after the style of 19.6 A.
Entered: 100 A
